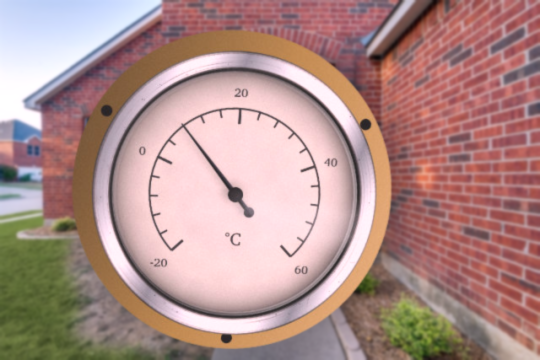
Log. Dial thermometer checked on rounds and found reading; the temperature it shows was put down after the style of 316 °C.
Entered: 8 °C
